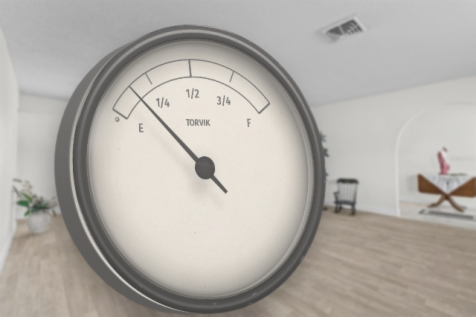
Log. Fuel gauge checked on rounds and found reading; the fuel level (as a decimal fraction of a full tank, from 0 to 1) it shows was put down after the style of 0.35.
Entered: 0.125
